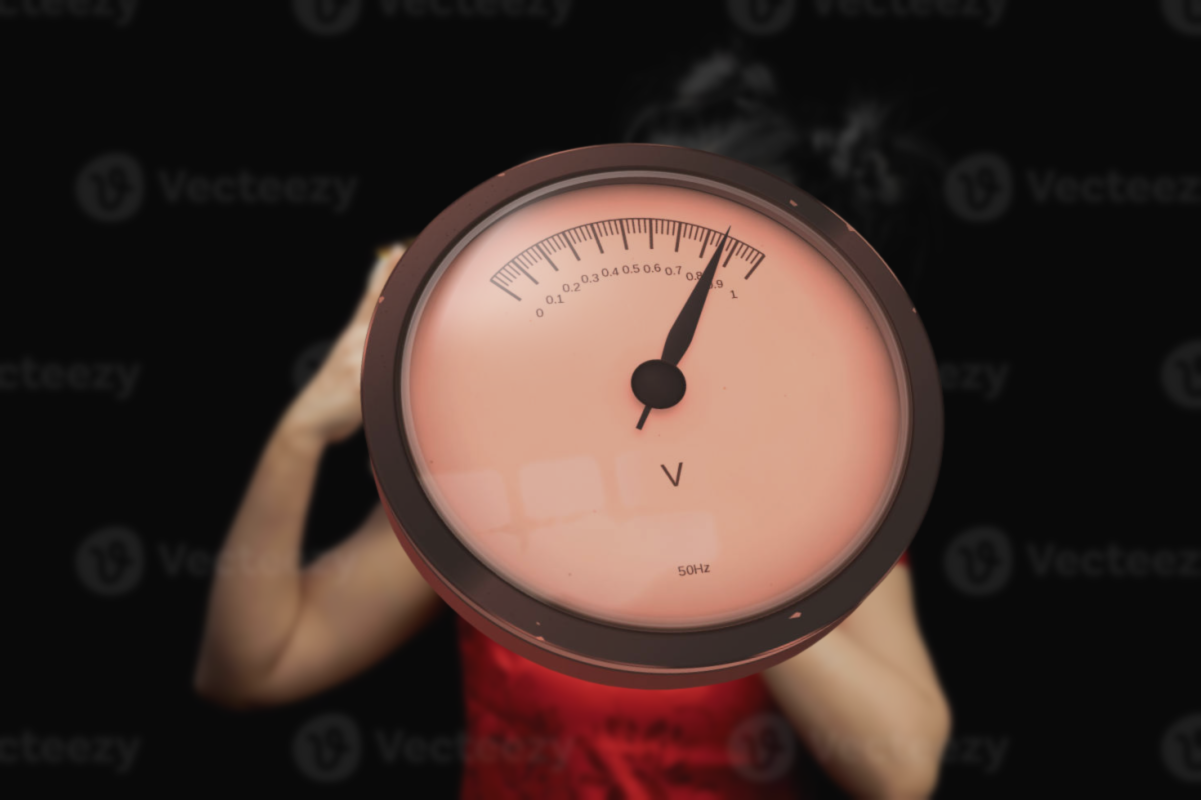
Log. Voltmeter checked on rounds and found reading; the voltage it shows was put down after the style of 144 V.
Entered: 0.86 V
